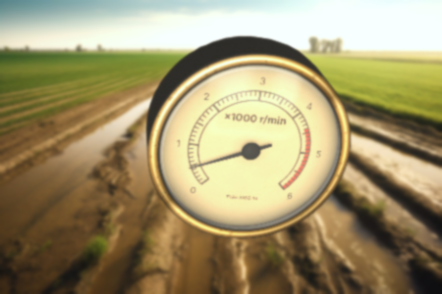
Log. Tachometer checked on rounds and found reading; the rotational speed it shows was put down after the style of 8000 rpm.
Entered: 500 rpm
